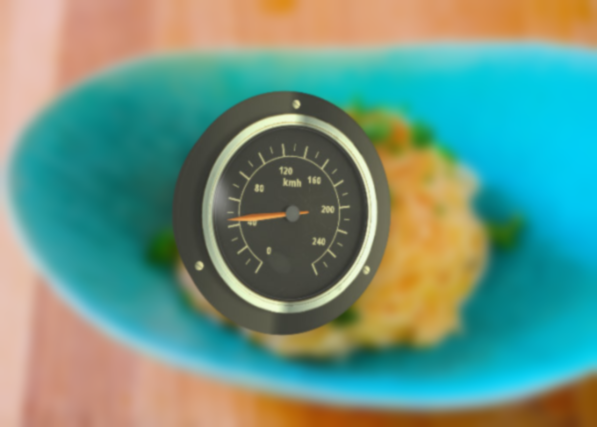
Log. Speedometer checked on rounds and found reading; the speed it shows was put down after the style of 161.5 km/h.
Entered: 45 km/h
